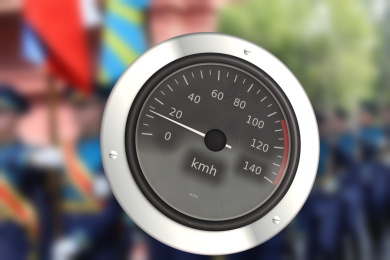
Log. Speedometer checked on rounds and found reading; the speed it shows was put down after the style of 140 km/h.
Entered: 12.5 km/h
